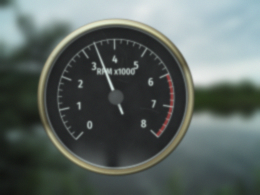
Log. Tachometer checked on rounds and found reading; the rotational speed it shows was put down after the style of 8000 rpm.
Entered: 3400 rpm
